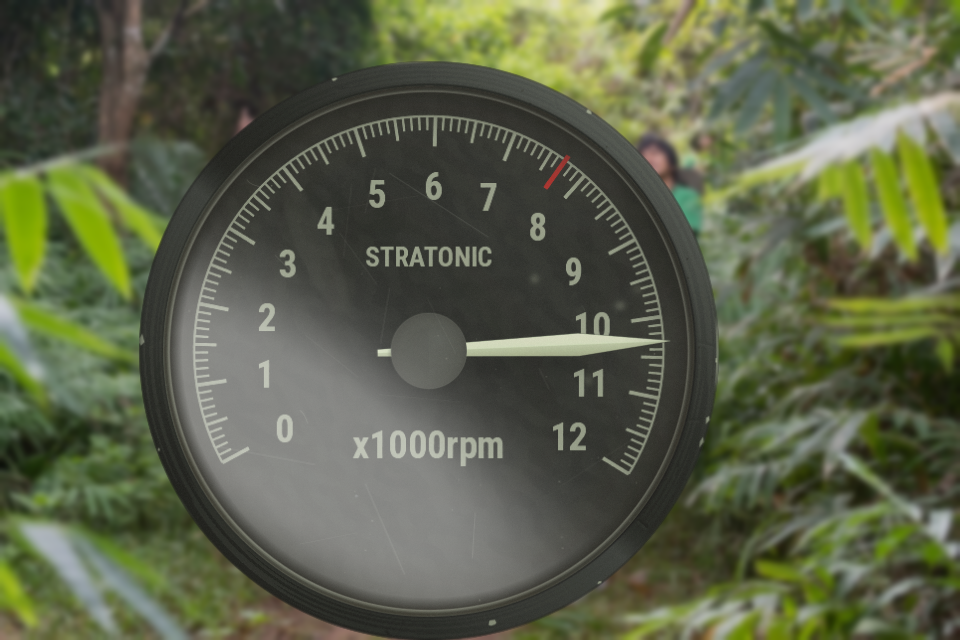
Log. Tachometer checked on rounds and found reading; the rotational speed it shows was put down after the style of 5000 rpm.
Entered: 10300 rpm
